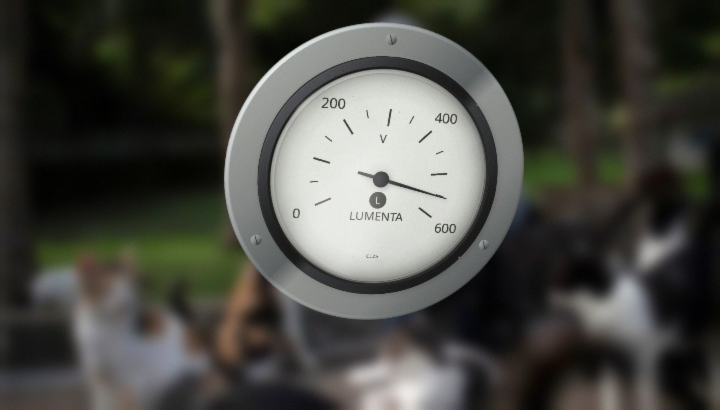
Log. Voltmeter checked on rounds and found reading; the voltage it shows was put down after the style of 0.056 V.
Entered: 550 V
